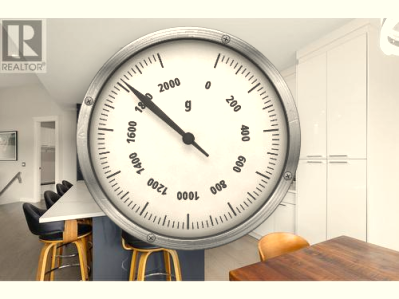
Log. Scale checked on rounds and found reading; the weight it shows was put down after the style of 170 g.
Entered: 1820 g
